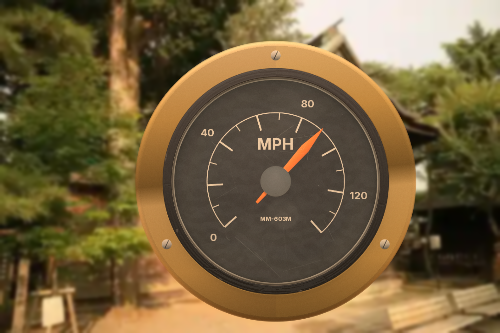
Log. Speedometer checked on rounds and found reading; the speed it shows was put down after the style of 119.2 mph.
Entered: 90 mph
